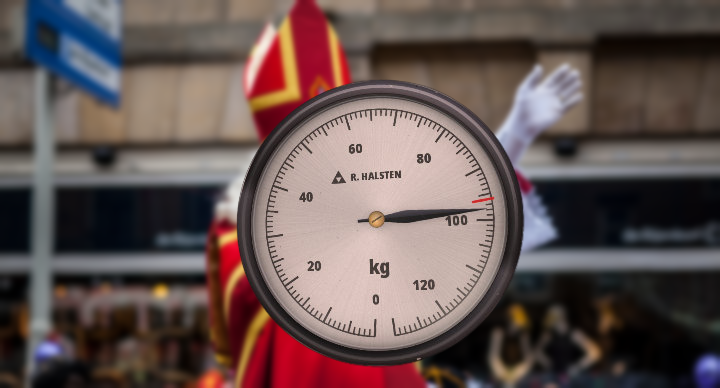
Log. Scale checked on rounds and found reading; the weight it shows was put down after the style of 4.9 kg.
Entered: 98 kg
